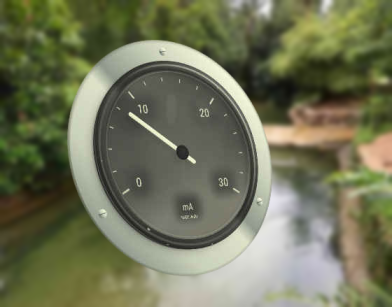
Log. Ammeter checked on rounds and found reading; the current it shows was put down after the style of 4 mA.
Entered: 8 mA
